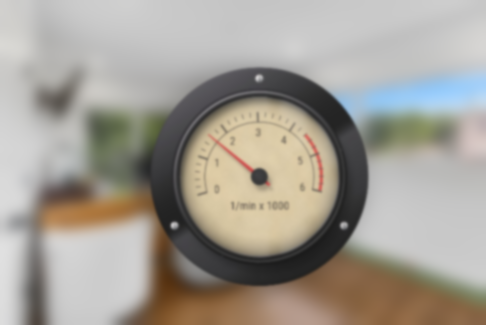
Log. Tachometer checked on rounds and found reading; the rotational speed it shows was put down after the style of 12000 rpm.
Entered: 1600 rpm
